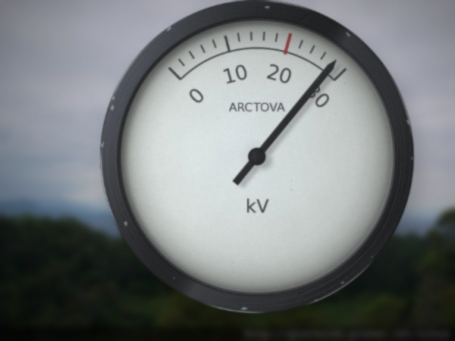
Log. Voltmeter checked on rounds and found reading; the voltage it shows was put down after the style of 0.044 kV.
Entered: 28 kV
